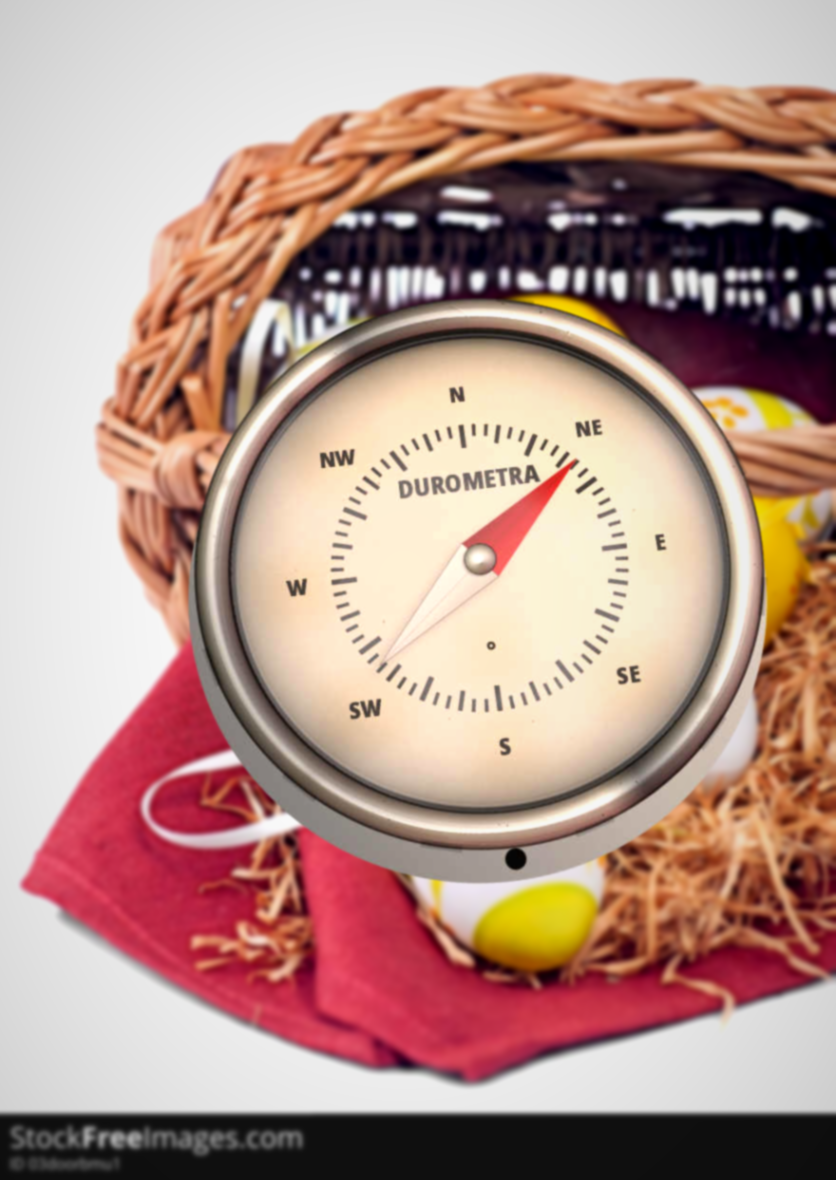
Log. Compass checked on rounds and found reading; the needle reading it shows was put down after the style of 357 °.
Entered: 50 °
